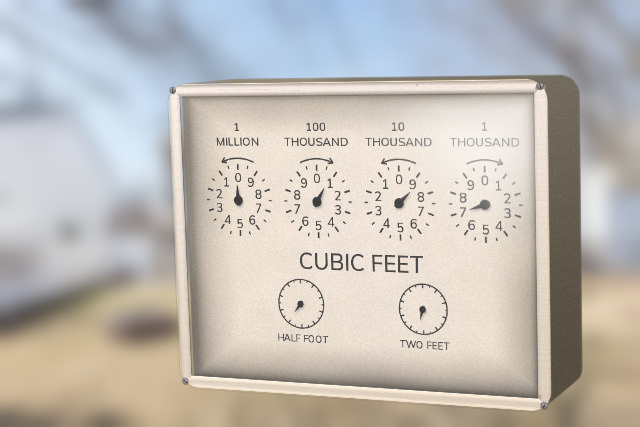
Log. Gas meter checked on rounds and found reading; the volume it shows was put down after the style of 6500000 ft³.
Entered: 8700 ft³
